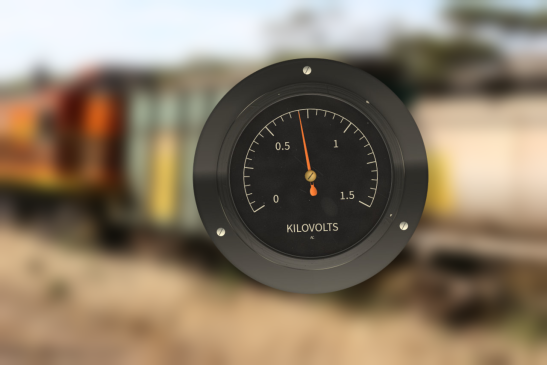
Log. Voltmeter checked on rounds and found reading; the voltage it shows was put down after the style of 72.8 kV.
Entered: 0.7 kV
